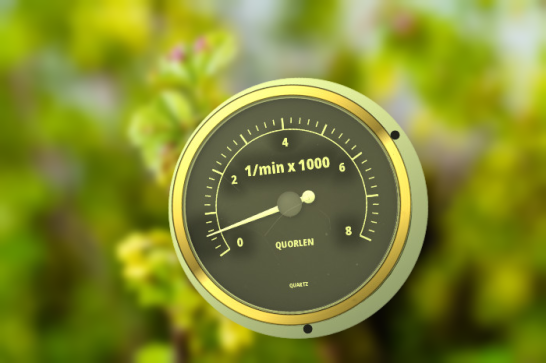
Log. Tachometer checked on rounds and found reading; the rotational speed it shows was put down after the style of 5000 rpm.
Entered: 500 rpm
